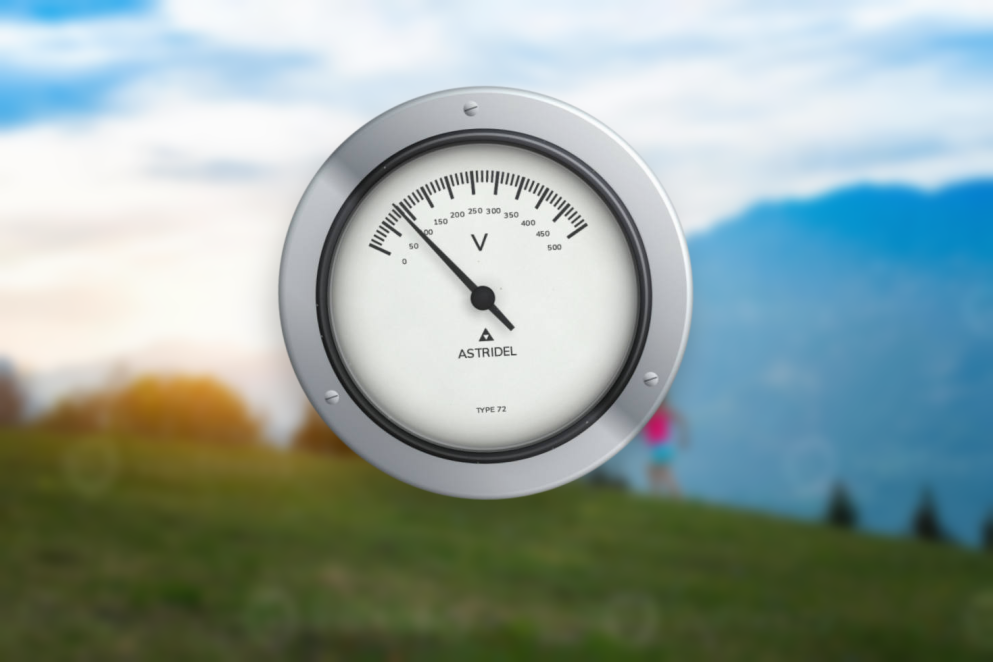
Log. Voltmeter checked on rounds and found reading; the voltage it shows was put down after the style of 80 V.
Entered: 90 V
